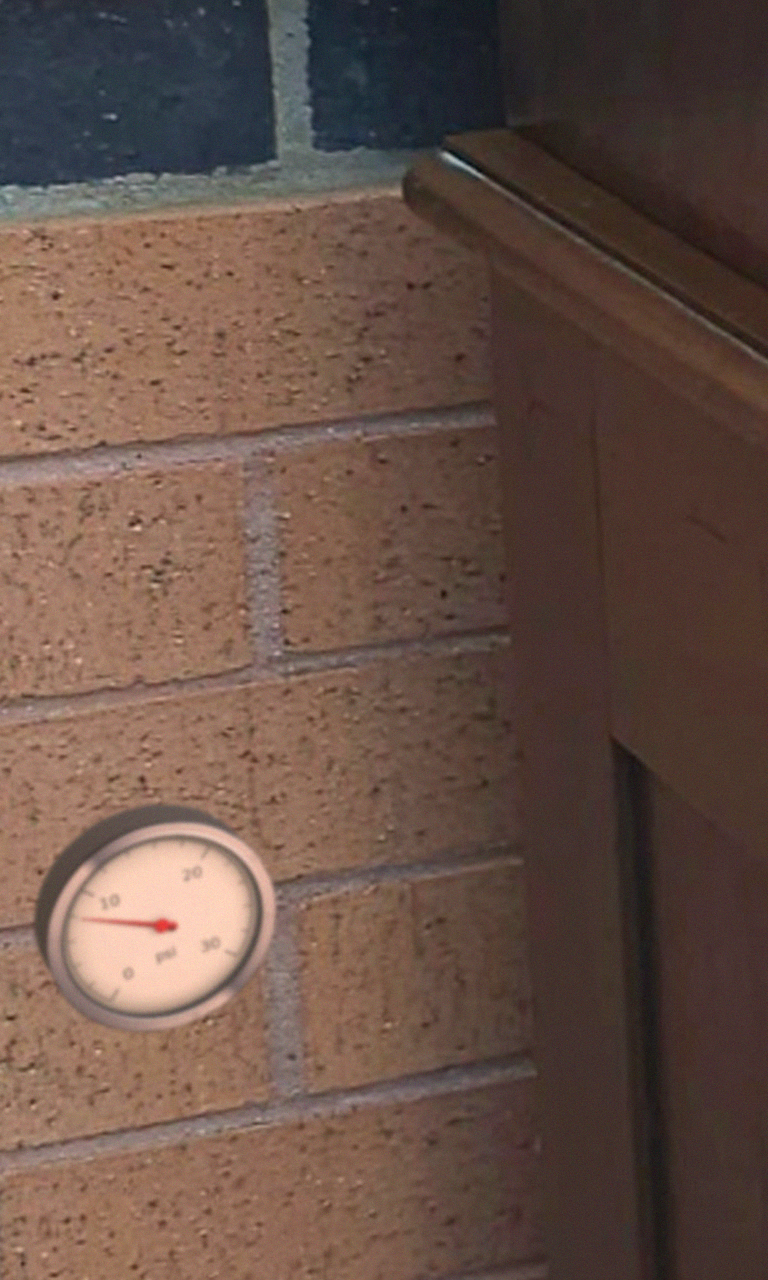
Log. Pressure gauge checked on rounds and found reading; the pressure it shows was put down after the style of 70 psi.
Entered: 8 psi
